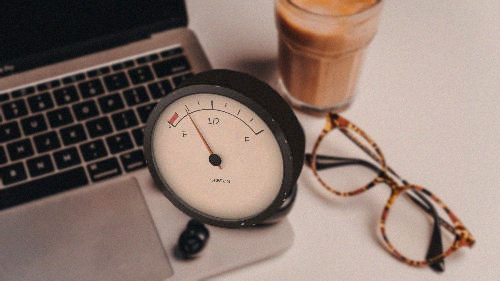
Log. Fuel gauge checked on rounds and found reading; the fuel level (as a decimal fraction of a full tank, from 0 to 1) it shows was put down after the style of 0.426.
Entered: 0.25
